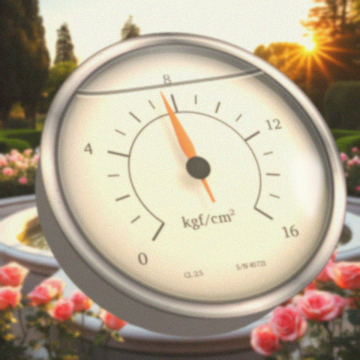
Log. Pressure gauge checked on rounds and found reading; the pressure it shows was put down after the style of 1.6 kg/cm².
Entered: 7.5 kg/cm²
